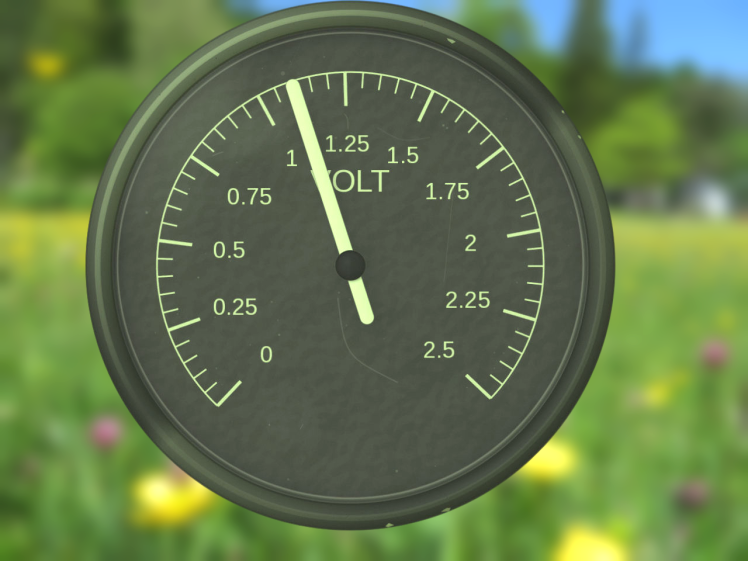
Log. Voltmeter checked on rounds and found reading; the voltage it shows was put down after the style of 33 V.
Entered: 1.1 V
